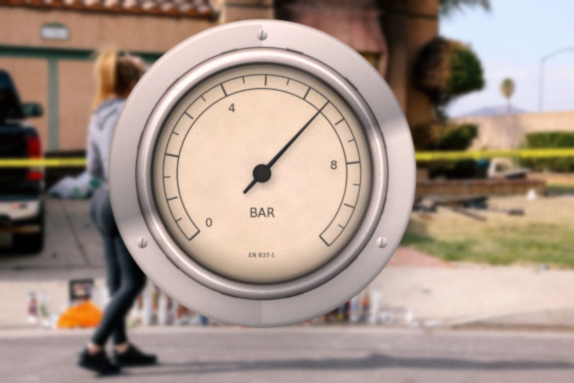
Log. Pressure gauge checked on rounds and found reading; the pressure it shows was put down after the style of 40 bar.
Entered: 6.5 bar
